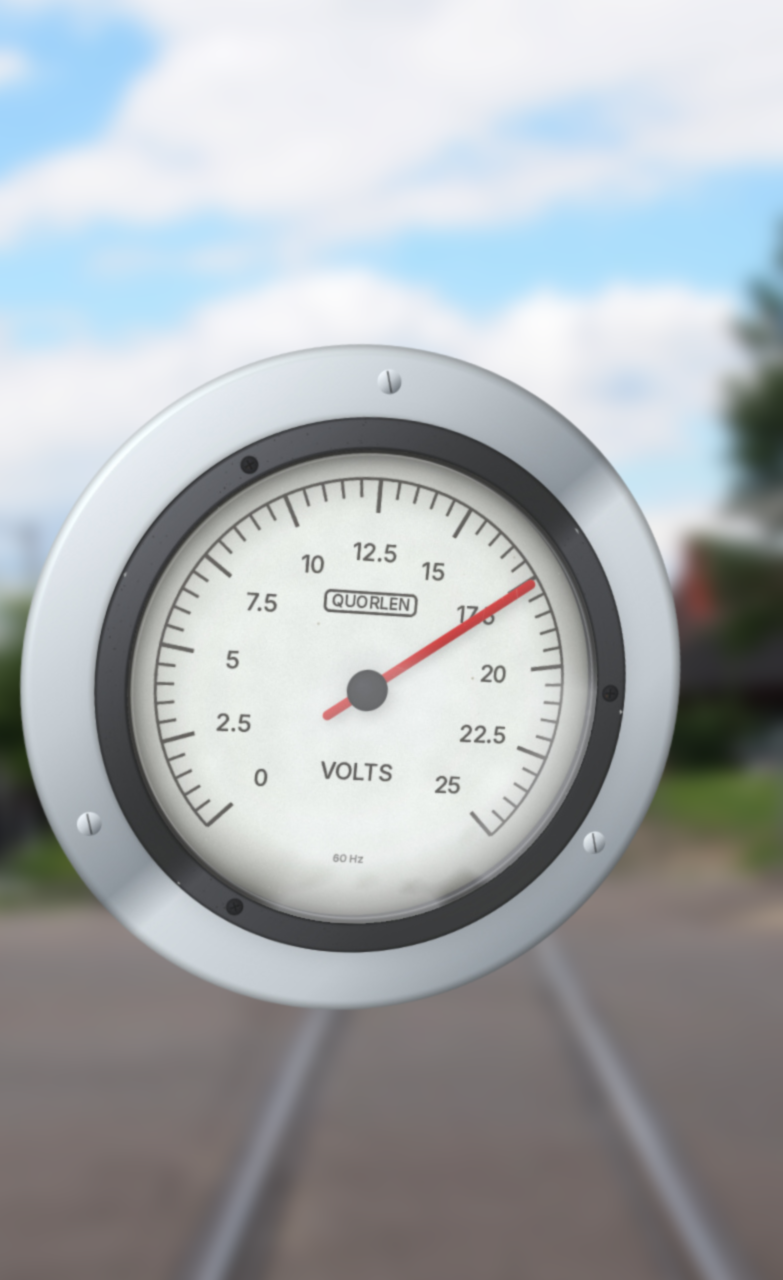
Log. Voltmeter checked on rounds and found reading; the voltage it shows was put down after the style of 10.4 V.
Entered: 17.5 V
